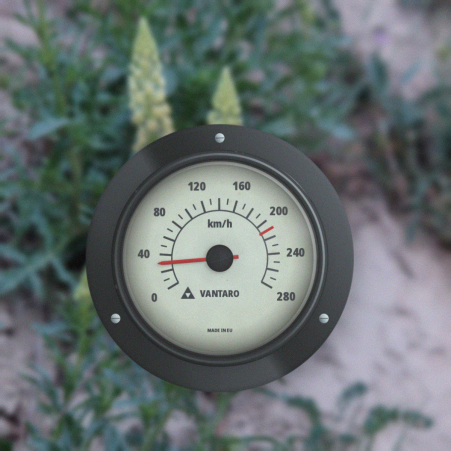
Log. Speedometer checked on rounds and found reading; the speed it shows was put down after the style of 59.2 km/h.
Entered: 30 km/h
